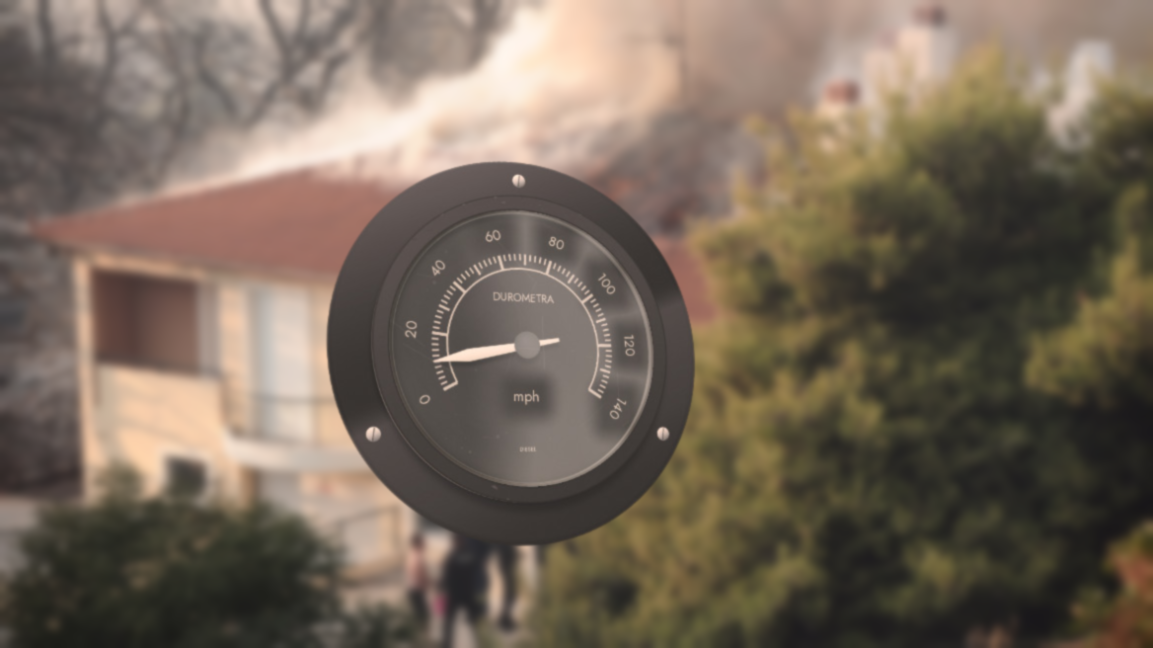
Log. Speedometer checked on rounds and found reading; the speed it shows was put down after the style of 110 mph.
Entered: 10 mph
